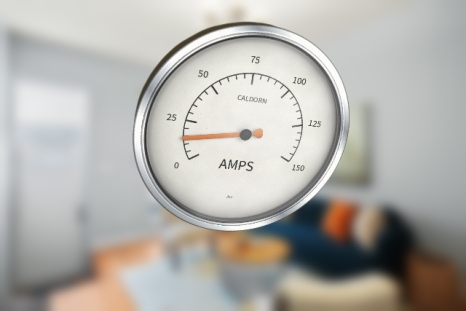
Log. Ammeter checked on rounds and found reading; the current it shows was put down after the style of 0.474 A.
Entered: 15 A
